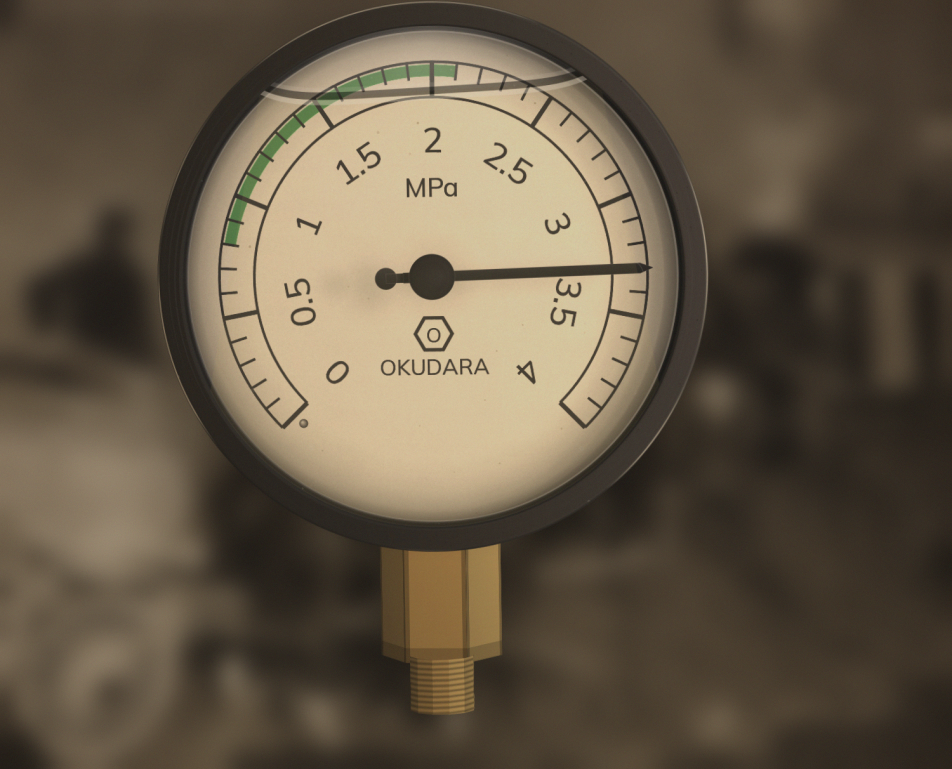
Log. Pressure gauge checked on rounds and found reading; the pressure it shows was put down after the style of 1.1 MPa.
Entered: 3.3 MPa
